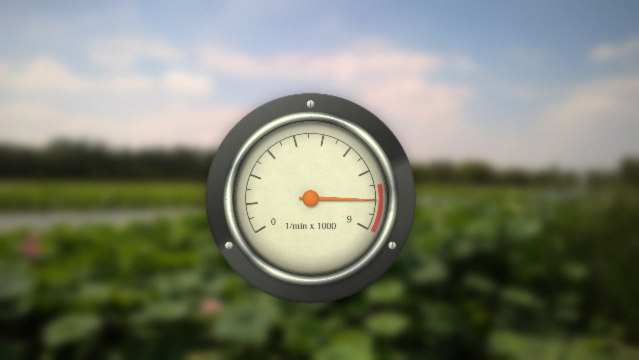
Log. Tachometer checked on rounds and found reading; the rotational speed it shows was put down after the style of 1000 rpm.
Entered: 8000 rpm
